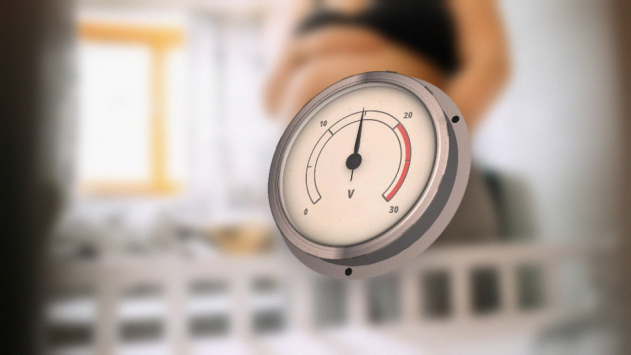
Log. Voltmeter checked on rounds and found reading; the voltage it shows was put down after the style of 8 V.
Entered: 15 V
